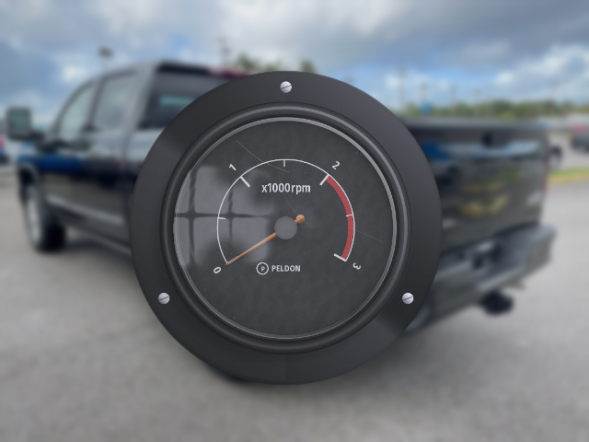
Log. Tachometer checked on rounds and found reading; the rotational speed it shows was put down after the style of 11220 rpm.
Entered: 0 rpm
